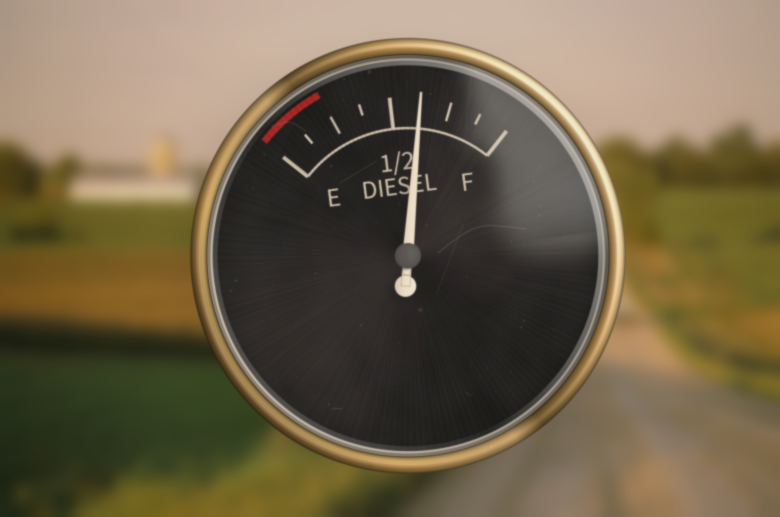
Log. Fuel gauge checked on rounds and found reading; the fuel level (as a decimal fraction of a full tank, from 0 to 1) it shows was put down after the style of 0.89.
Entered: 0.625
